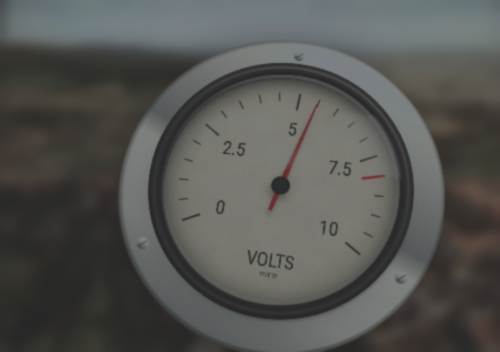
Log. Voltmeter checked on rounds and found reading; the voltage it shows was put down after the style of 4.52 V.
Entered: 5.5 V
